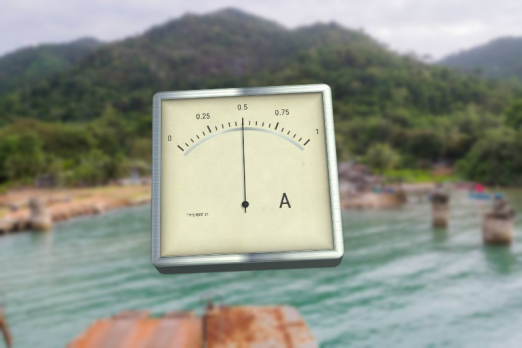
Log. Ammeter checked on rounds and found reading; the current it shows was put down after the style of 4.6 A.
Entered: 0.5 A
